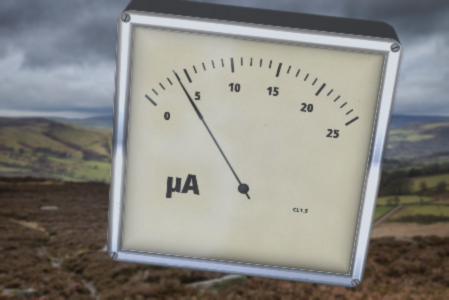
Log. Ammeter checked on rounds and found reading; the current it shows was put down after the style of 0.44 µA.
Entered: 4 µA
